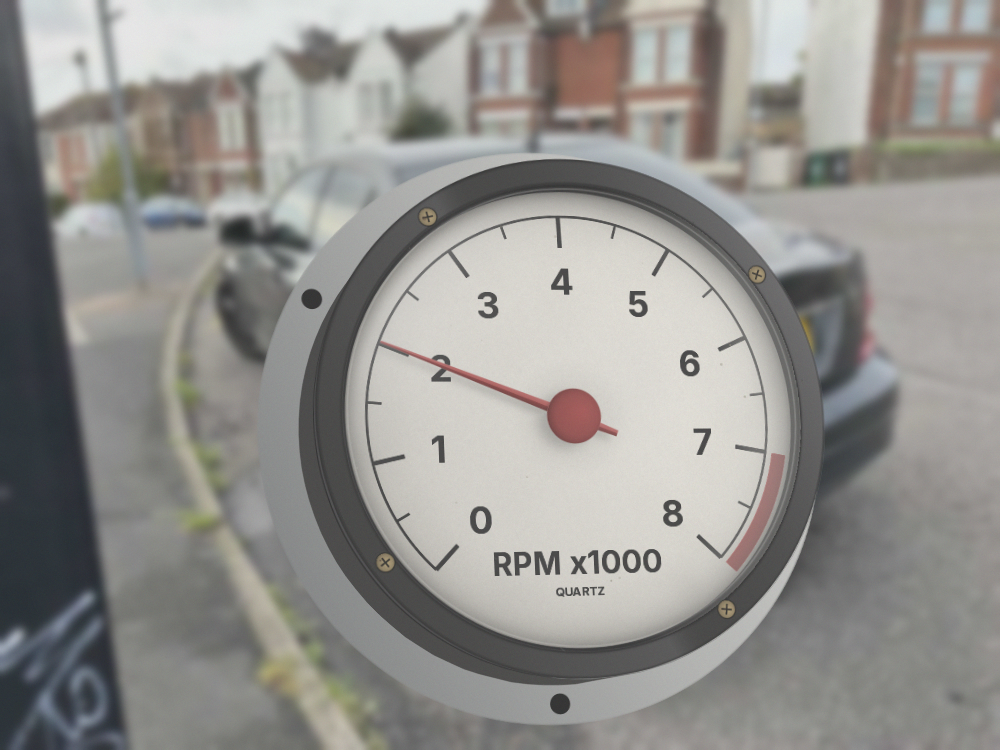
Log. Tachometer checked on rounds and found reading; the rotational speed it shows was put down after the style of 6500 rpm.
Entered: 2000 rpm
